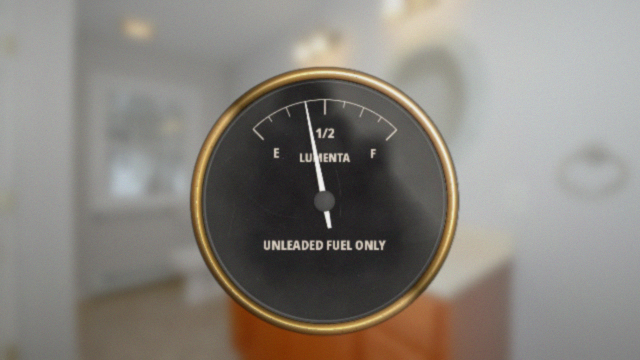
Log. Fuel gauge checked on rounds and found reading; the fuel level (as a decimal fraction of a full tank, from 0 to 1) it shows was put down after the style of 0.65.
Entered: 0.375
